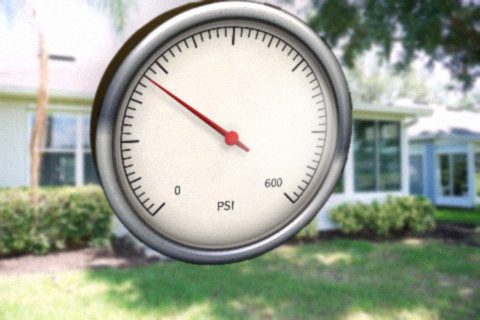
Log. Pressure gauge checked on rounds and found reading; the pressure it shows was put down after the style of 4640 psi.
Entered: 180 psi
